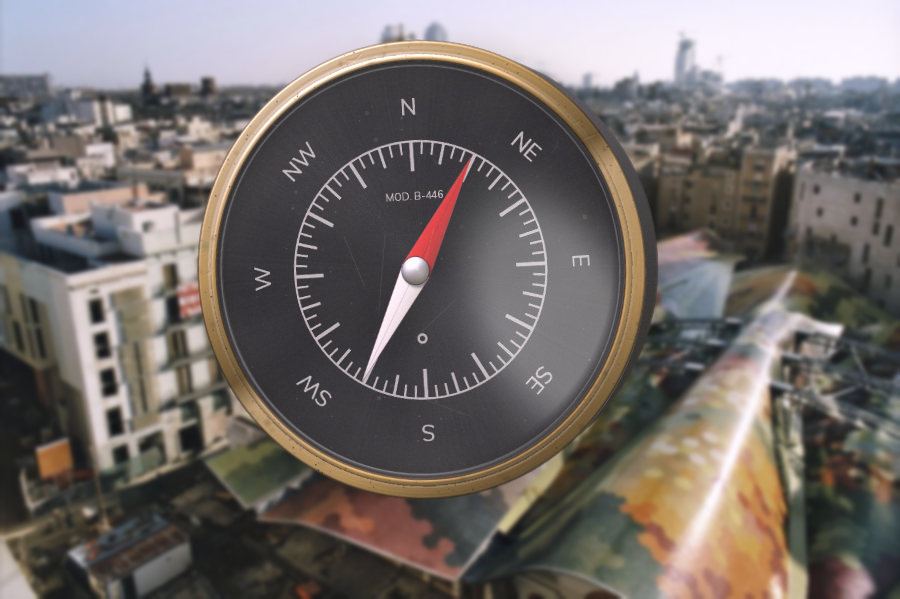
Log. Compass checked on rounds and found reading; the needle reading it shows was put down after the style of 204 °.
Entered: 30 °
